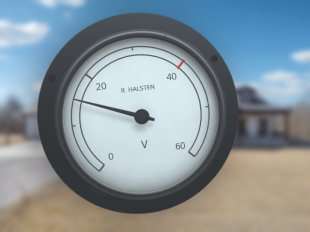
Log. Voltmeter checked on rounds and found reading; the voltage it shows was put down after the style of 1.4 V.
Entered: 15 V
